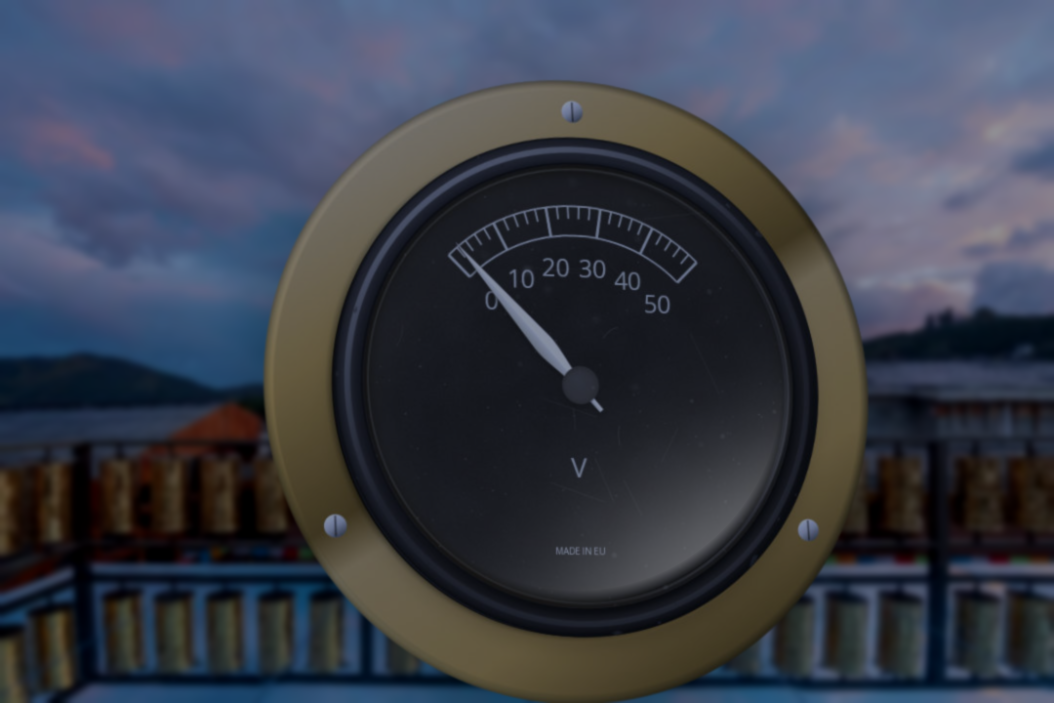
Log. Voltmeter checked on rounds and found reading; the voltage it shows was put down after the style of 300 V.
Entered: 2 V
